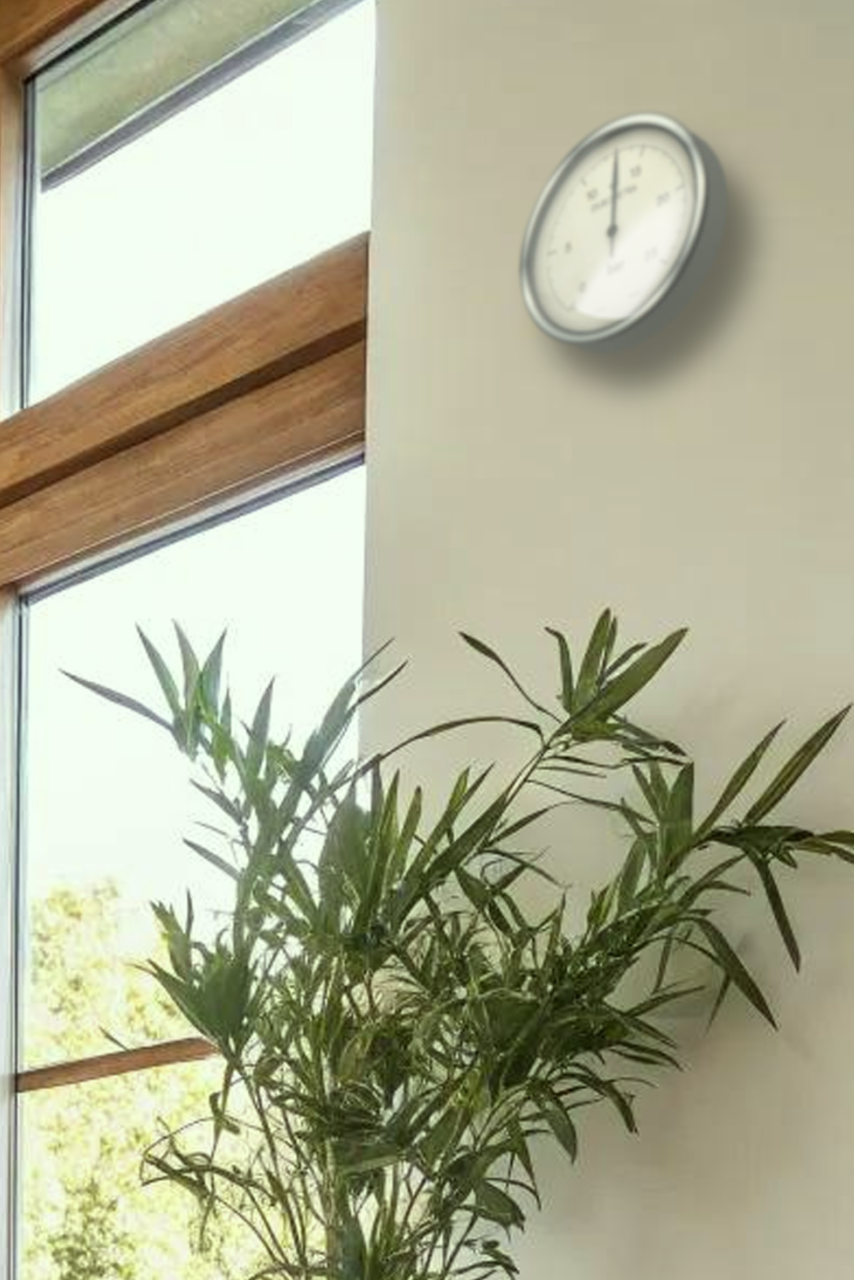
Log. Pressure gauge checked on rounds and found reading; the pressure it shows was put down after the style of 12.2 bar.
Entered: 13 bar
